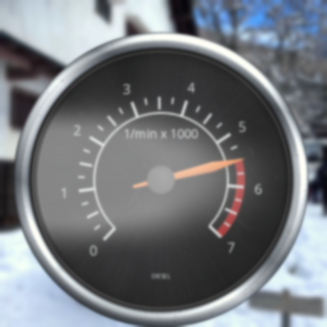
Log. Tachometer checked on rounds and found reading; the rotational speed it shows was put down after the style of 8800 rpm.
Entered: 5500 rpm
